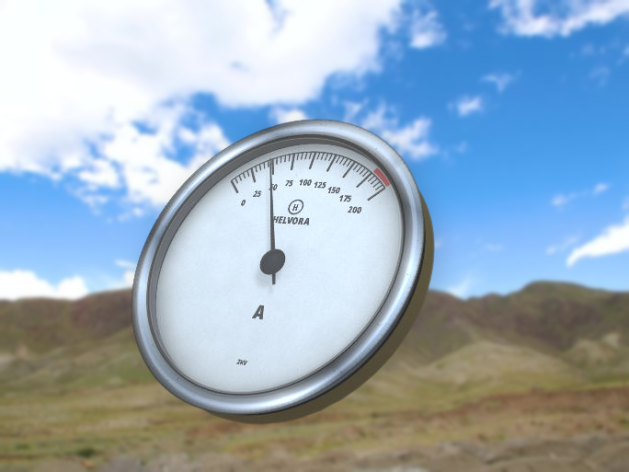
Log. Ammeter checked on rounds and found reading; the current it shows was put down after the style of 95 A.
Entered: 50 A
